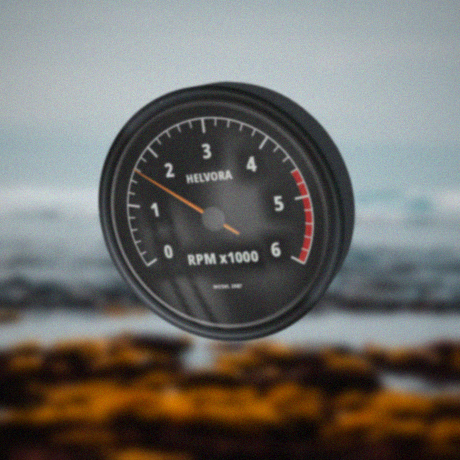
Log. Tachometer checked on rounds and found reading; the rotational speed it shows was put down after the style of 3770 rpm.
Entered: 1600 rpm
